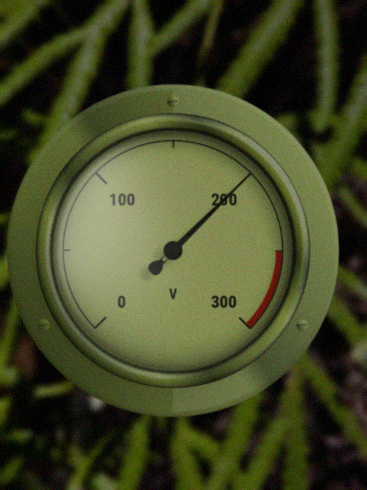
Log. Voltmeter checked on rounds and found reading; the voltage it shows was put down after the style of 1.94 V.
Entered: 200 V
